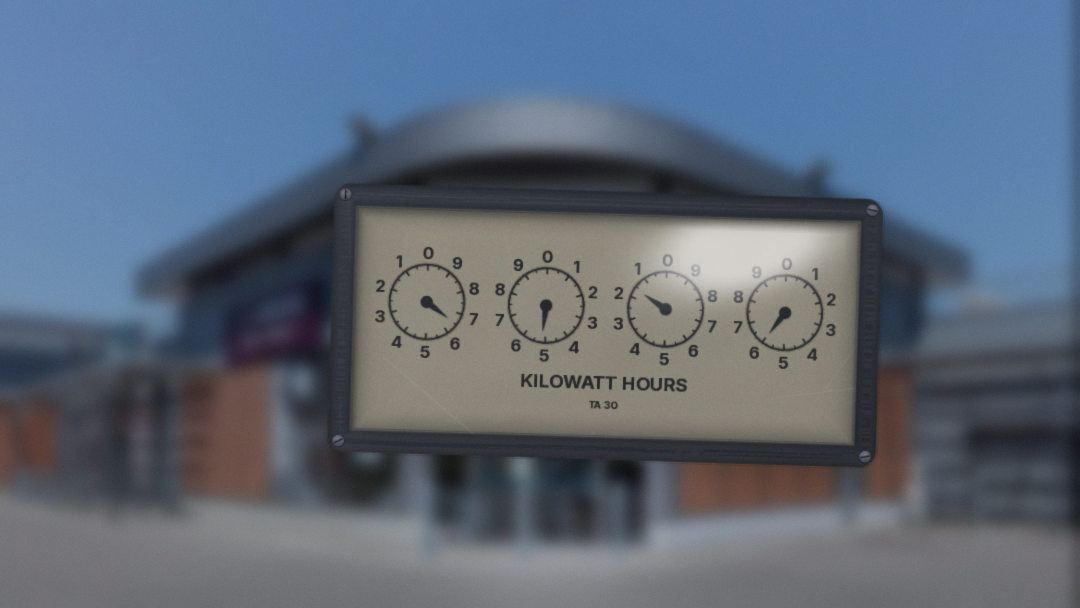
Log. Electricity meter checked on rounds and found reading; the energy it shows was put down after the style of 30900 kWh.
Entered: 6516 kWh
